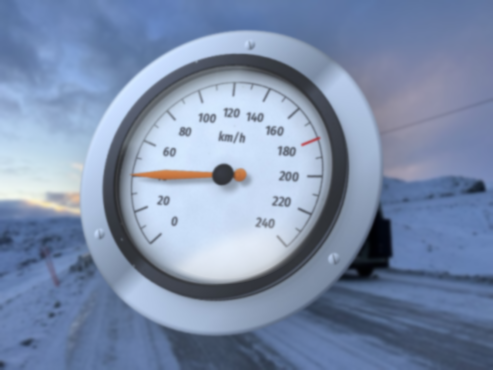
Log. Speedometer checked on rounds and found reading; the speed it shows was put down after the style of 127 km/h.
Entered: 40 km/h
